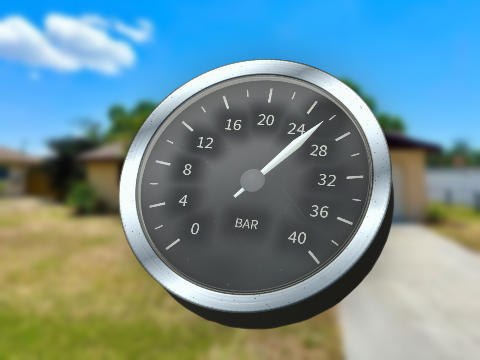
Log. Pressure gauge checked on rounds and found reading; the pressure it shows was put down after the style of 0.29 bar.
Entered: 26 bar
